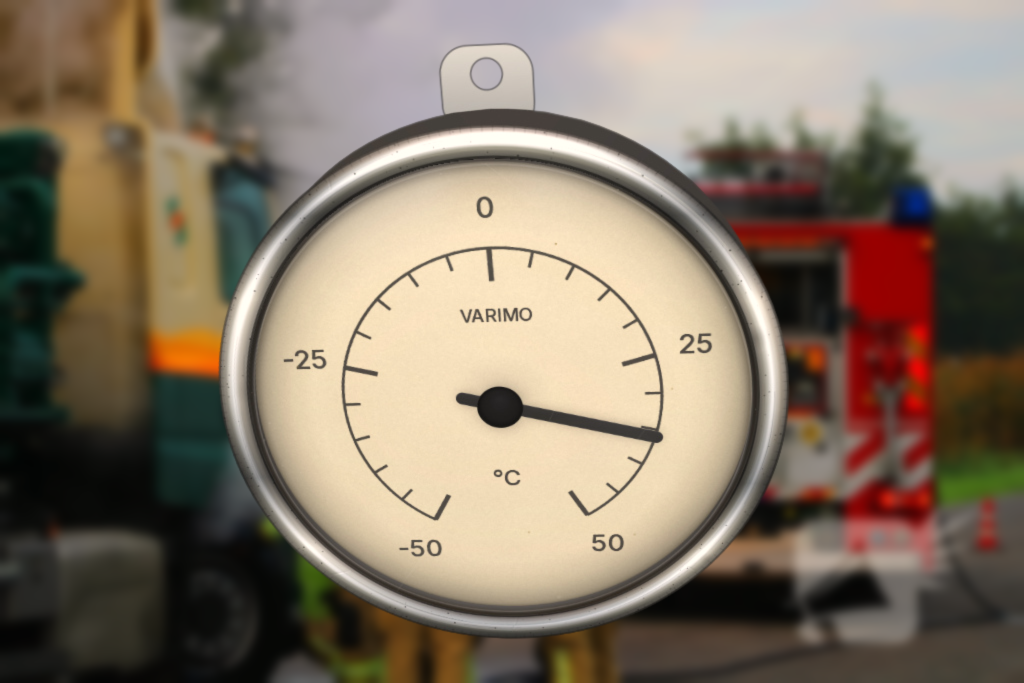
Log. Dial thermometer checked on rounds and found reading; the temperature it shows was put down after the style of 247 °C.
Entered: 35 °C
